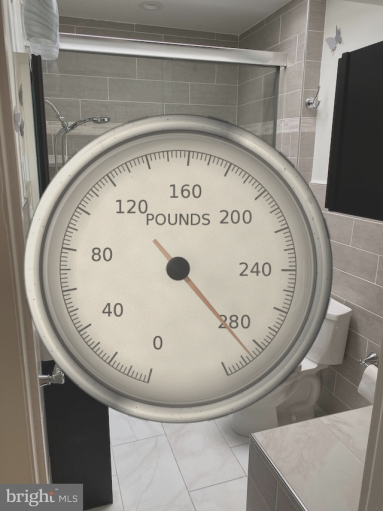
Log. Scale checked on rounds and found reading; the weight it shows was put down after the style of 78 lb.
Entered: 286 lb
